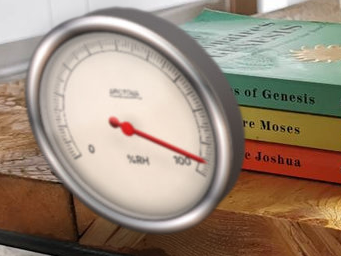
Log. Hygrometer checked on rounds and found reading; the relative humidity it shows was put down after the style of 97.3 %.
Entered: 95 %
